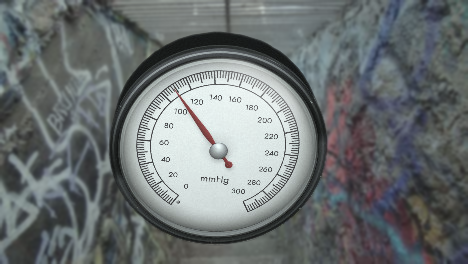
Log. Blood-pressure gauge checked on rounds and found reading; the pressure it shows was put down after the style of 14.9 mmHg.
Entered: 110 mmHg
